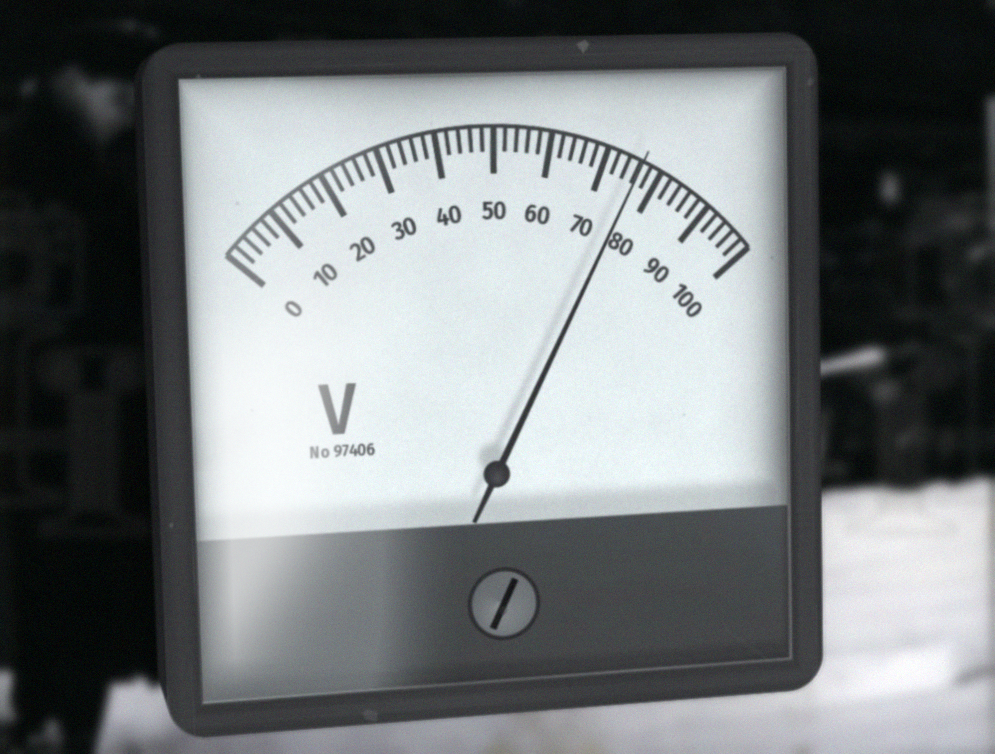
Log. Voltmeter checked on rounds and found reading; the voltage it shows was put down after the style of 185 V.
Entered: 76 V
